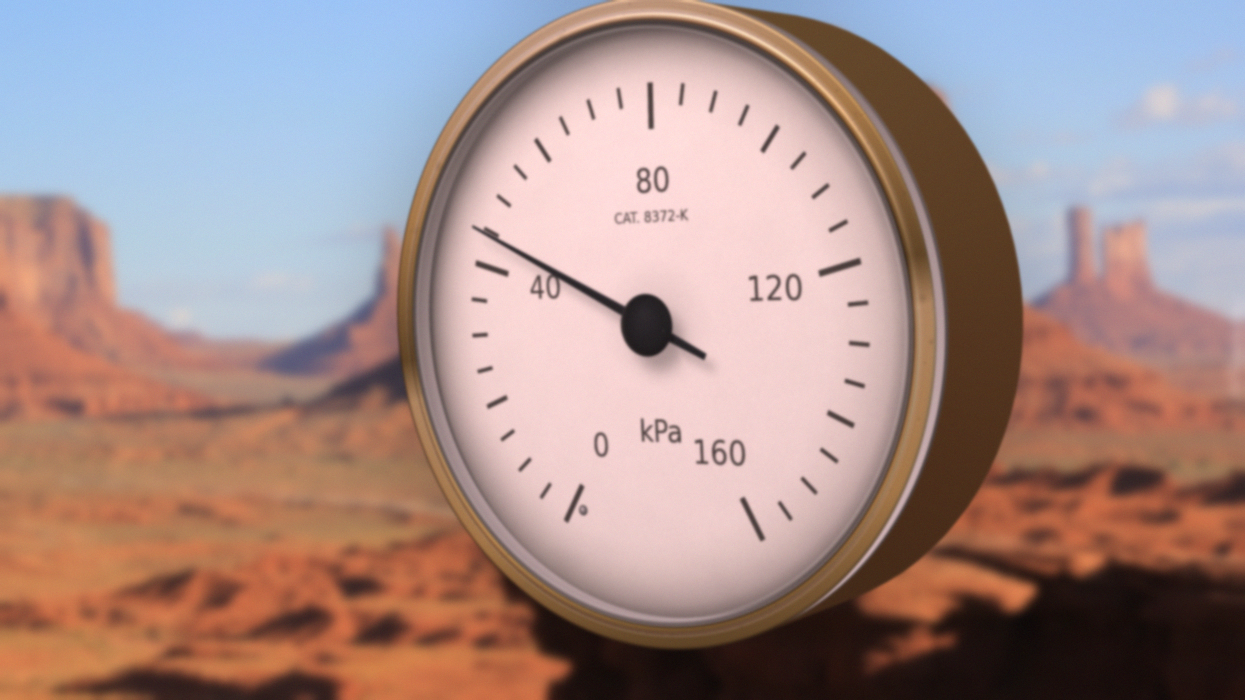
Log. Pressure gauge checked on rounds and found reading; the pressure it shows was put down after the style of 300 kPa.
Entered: 45 kPa
